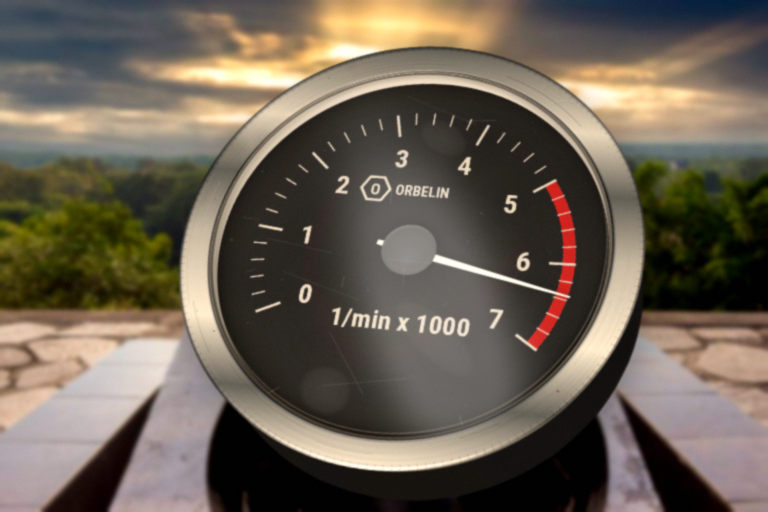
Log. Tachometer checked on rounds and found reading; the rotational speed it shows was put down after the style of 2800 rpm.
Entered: 6400 rpm
